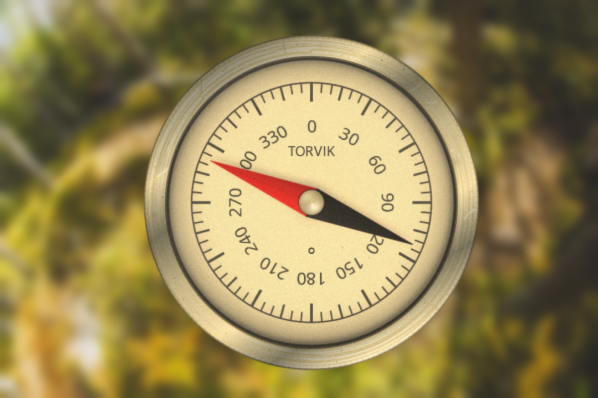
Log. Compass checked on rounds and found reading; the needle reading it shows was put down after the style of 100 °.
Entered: 292.5 °
